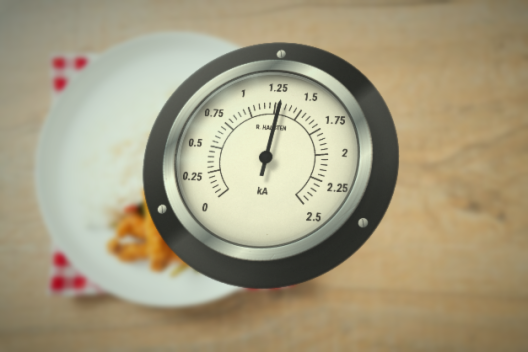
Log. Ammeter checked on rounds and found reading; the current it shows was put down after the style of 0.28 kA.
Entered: 1.3 kA
